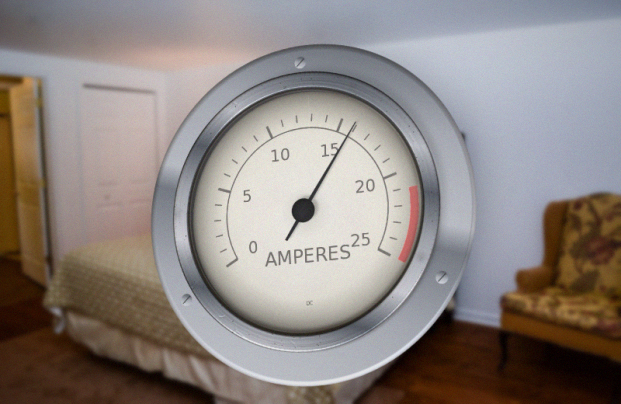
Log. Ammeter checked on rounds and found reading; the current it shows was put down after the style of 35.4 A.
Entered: 16 A
